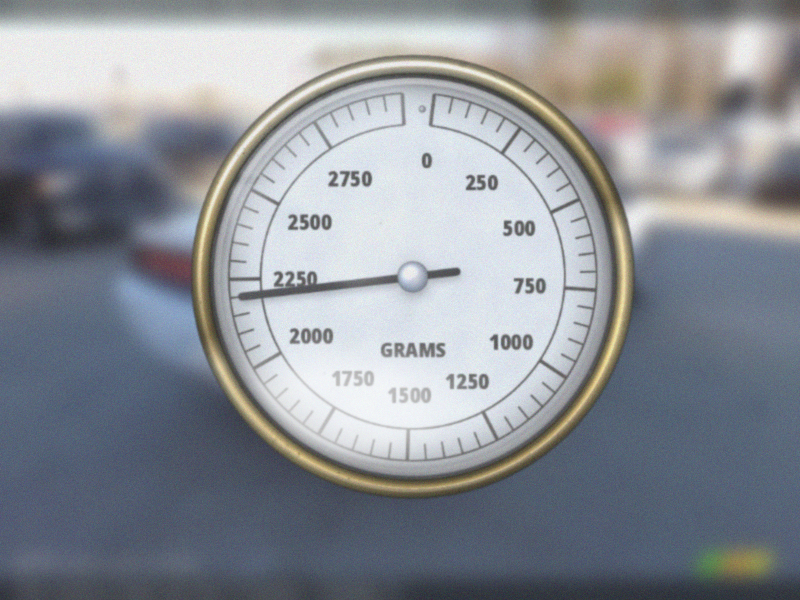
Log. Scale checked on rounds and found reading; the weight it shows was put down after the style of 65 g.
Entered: 2200 g
